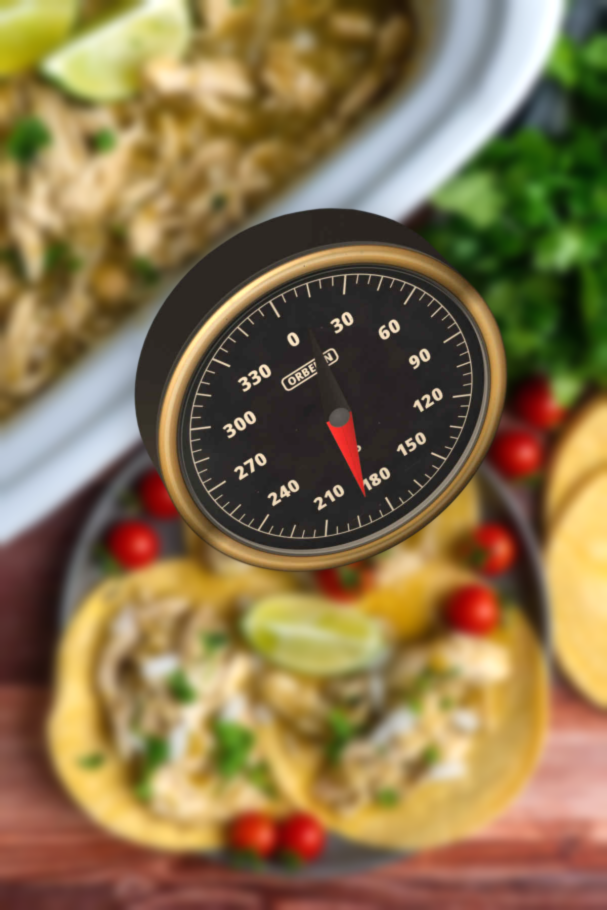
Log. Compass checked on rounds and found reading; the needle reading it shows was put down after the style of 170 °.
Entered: 190 °
